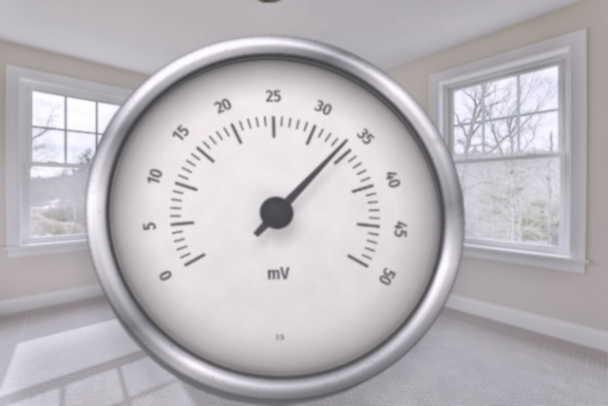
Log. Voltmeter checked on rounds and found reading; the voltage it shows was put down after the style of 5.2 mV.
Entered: 34 mV
